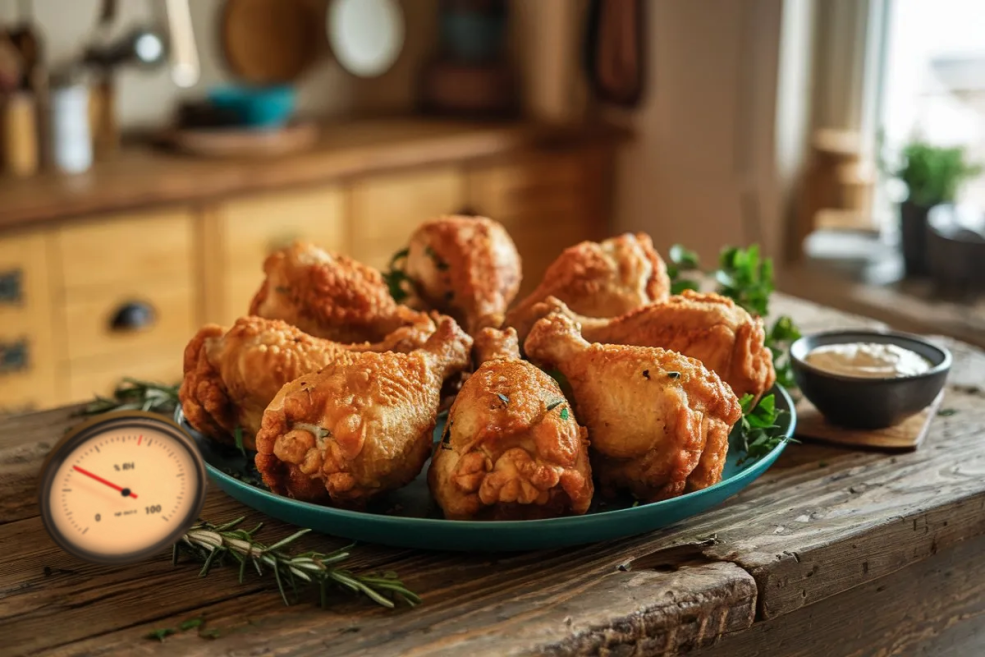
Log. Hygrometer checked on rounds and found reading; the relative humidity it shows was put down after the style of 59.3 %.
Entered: 30 %
